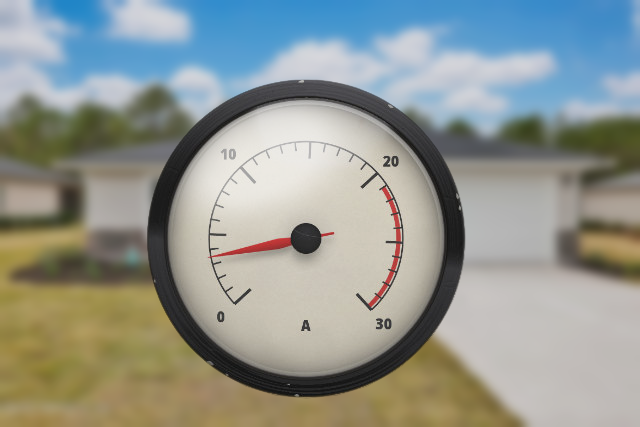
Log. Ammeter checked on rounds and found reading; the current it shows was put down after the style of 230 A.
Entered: 3.5 A
